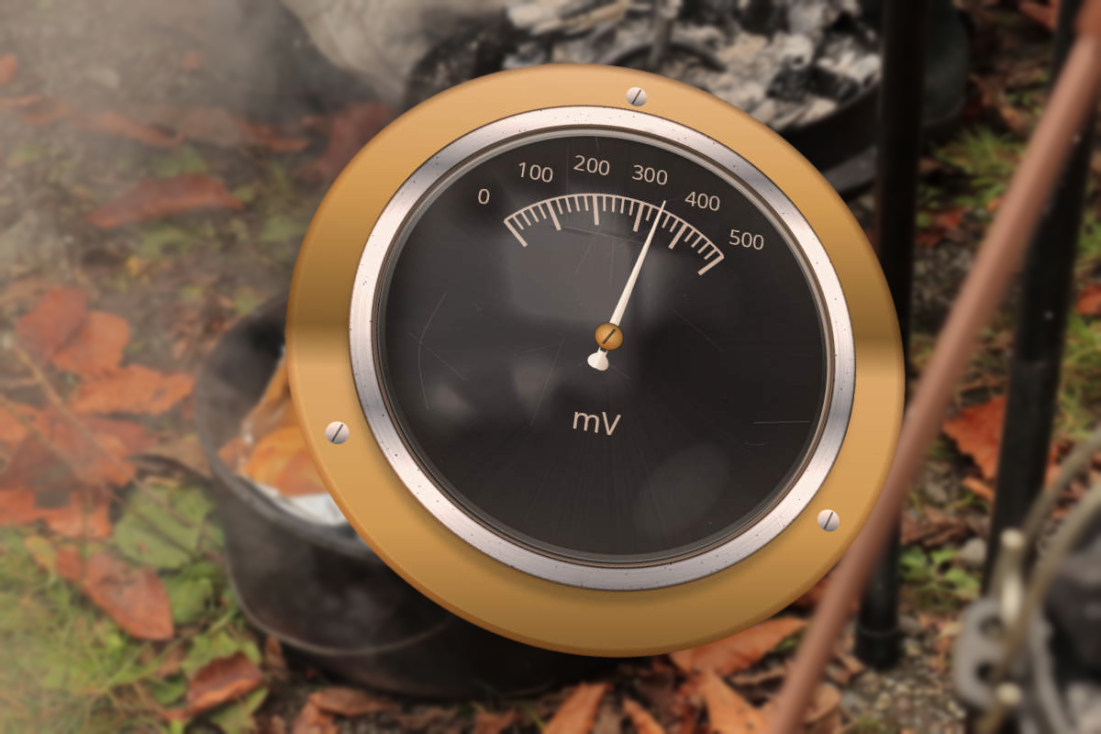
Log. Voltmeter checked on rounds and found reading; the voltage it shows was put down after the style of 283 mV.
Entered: 340 mV
